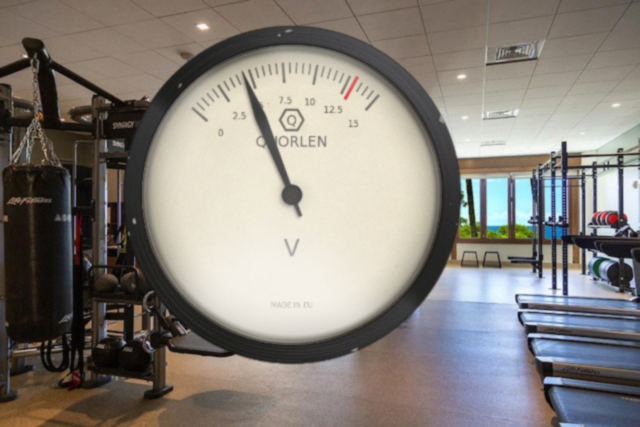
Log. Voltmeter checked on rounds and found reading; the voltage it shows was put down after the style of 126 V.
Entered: 4.5 V
